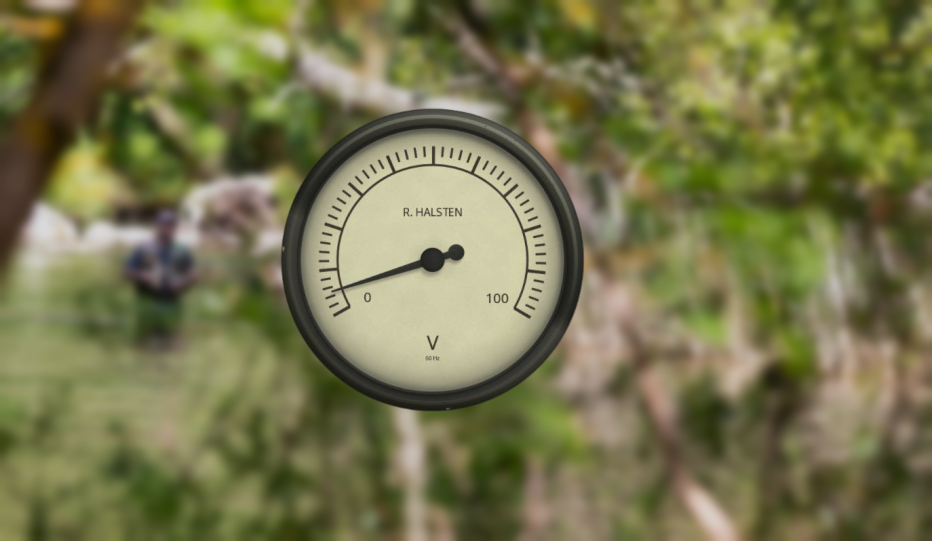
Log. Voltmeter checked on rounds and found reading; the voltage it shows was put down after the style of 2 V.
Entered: 5 V
